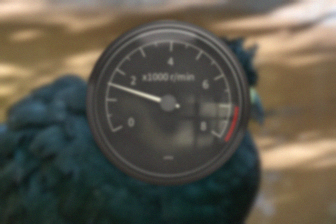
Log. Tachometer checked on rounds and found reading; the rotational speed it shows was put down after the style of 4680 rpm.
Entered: 1500 rpm
